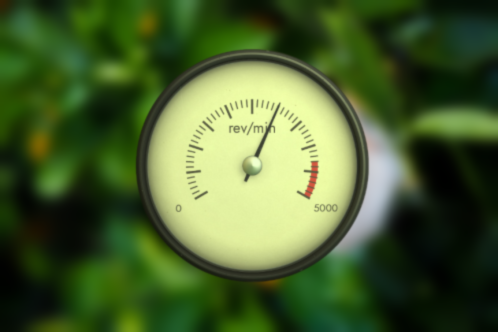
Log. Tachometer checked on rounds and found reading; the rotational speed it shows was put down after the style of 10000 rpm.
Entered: 3000 rpm
